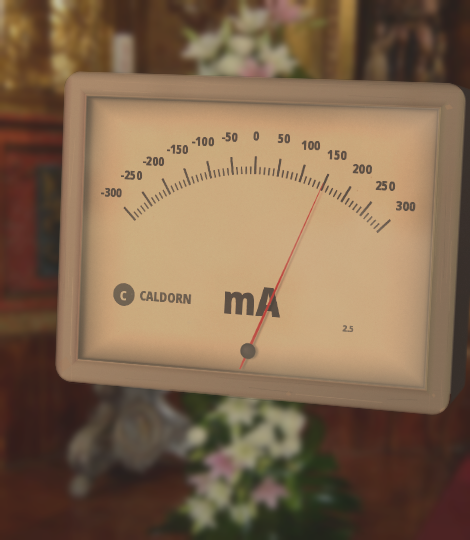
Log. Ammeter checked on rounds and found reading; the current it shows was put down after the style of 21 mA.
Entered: 150 mA
